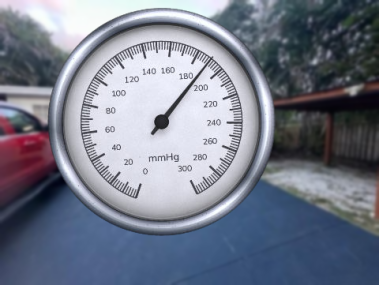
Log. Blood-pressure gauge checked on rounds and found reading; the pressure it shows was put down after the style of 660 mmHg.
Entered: 190 mmHg
